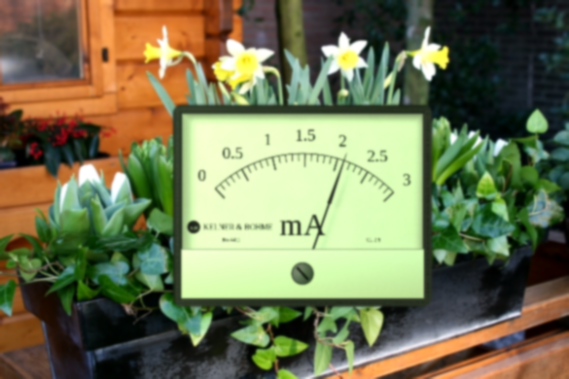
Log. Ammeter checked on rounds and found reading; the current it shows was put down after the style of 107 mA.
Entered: 2.1 mA
